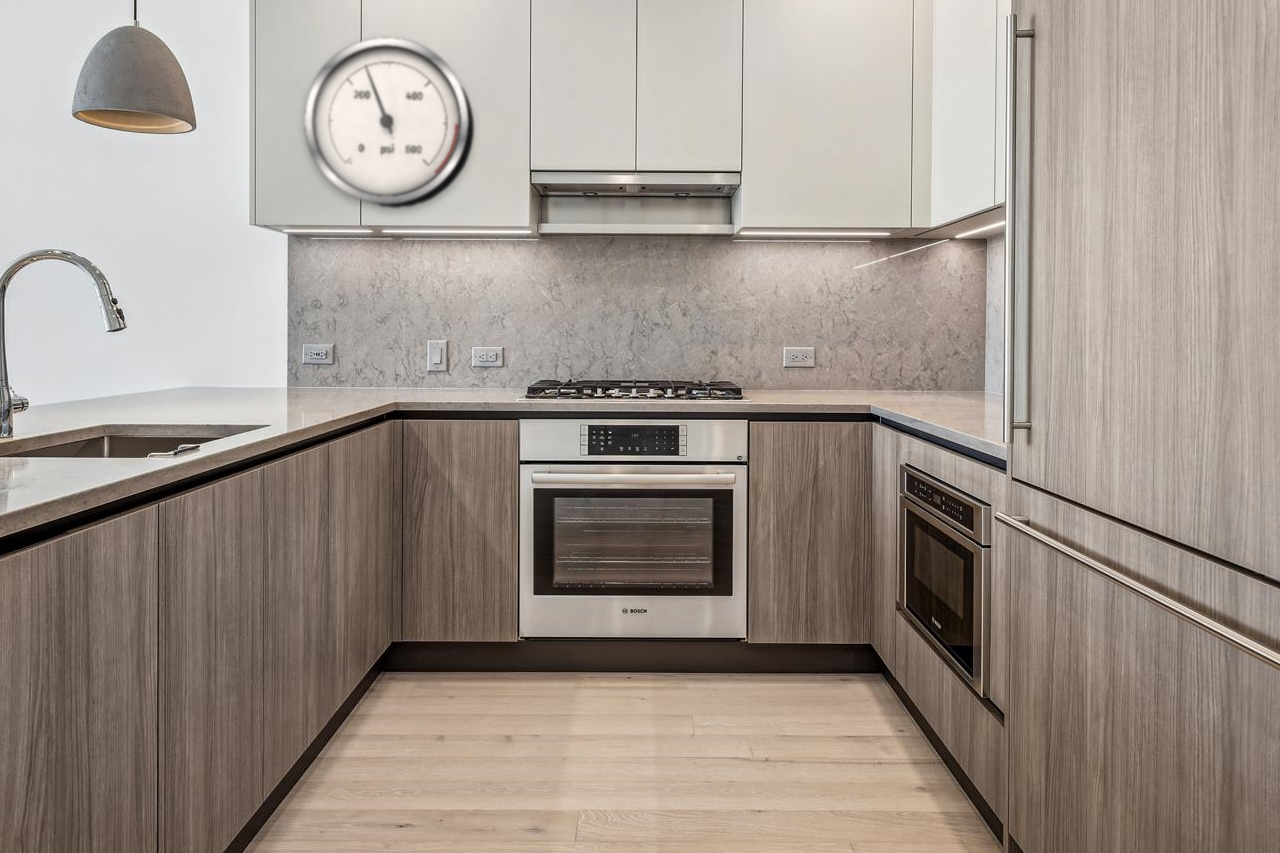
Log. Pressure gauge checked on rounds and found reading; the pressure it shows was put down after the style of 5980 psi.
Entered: 250 psi
